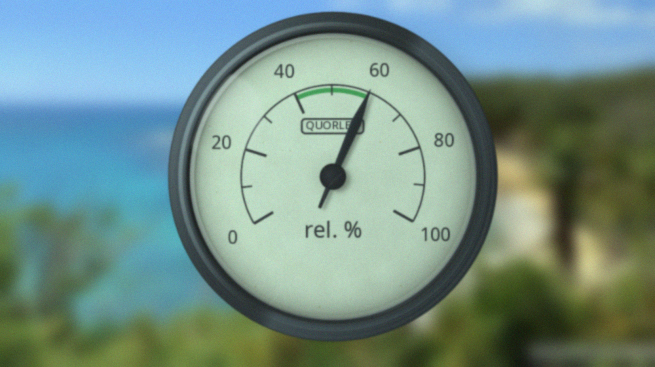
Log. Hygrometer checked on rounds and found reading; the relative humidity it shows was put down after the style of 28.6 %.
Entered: 60 %
